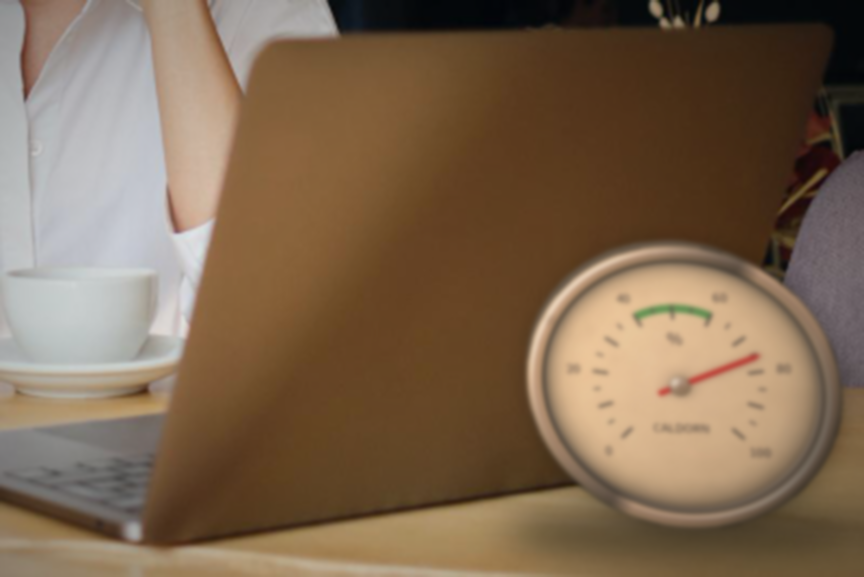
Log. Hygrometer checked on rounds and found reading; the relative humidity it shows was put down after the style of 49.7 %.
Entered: 75 %
